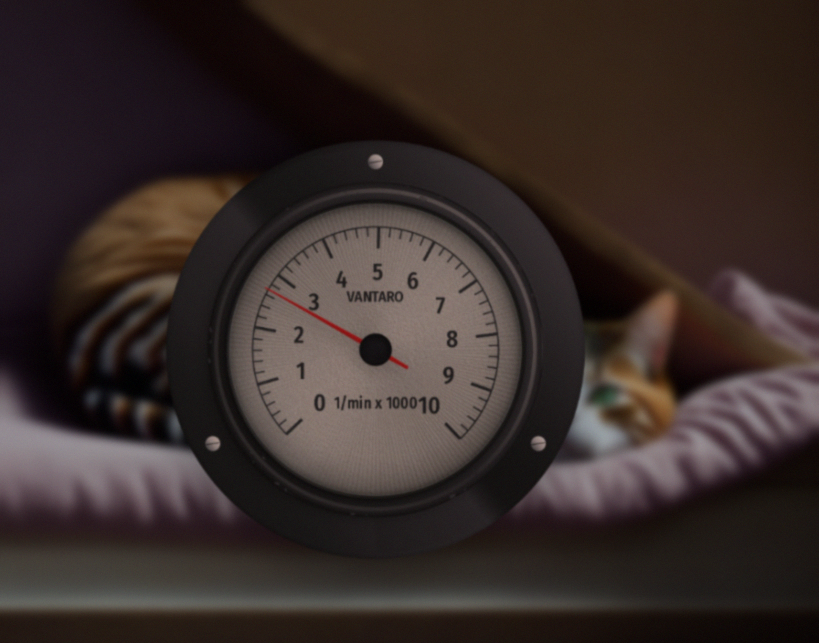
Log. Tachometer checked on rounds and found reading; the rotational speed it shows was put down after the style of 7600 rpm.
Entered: 2700 rpm
